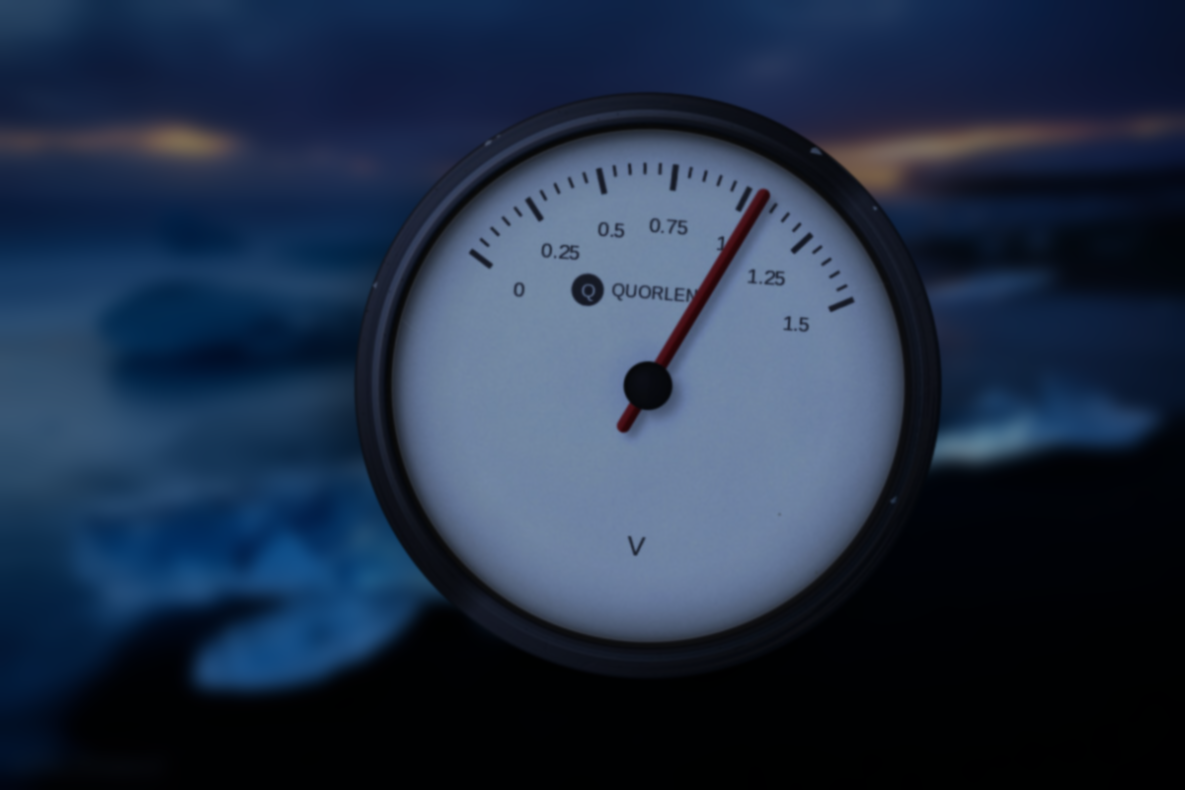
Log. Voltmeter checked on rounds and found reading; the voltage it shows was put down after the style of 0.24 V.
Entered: 1.05 V
